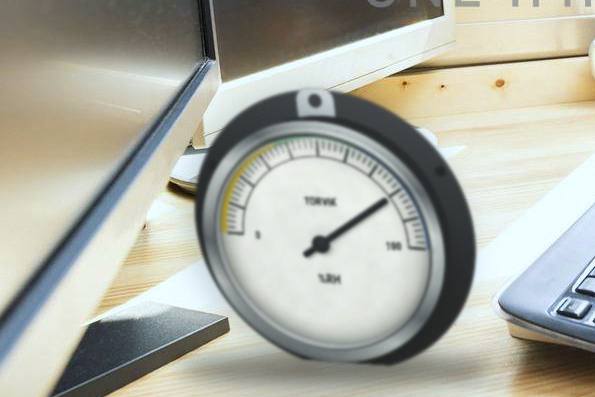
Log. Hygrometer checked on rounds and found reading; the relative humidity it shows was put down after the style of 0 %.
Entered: 80 %
